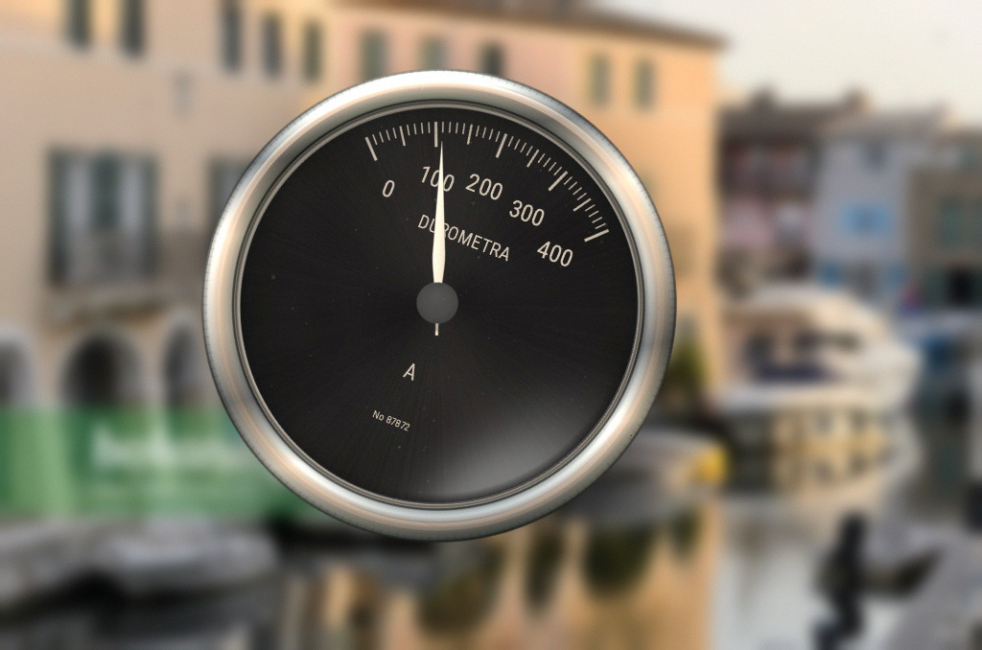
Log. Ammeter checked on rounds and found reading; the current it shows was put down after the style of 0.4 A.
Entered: 110 A
